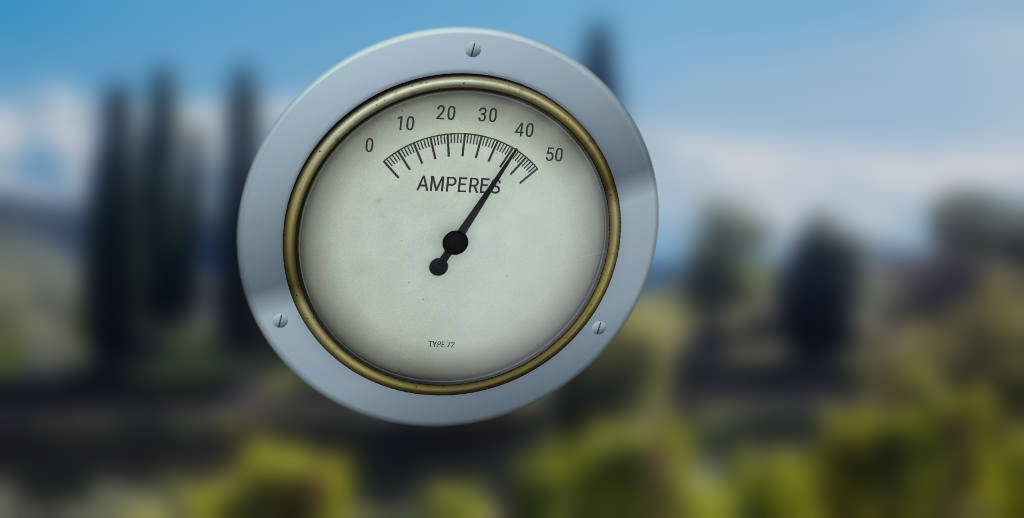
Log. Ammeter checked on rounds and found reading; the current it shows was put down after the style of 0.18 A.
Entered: 40 A
